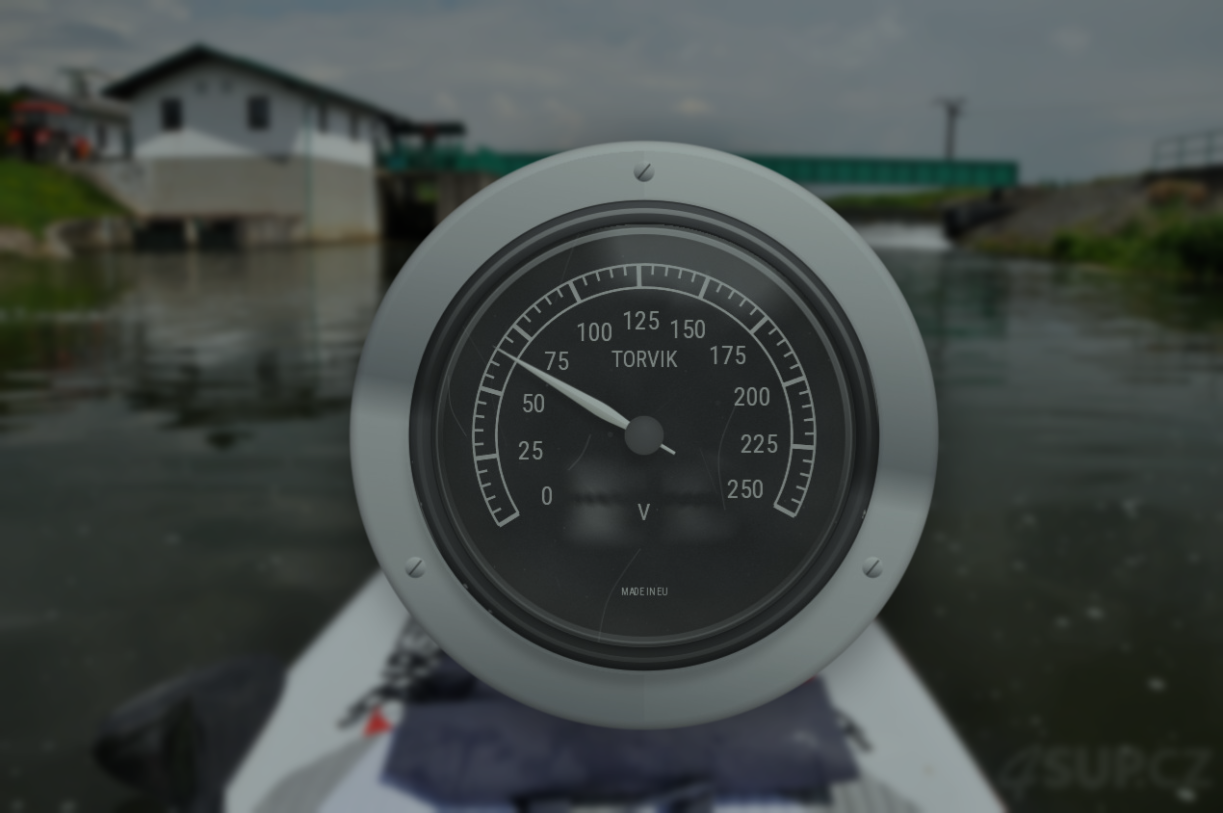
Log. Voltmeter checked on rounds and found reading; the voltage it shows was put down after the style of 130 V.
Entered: 65 V
